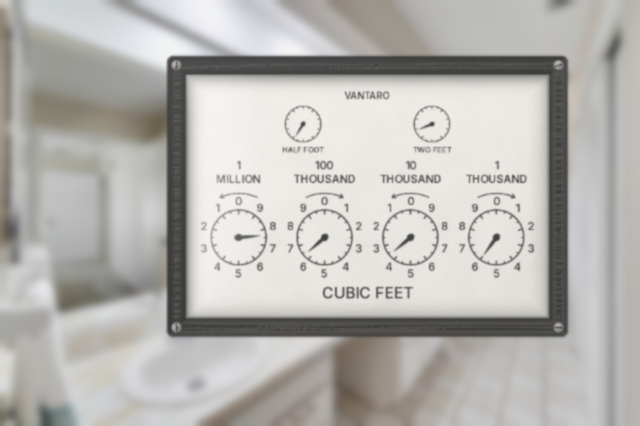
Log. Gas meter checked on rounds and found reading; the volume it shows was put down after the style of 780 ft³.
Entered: 763600 ft³
